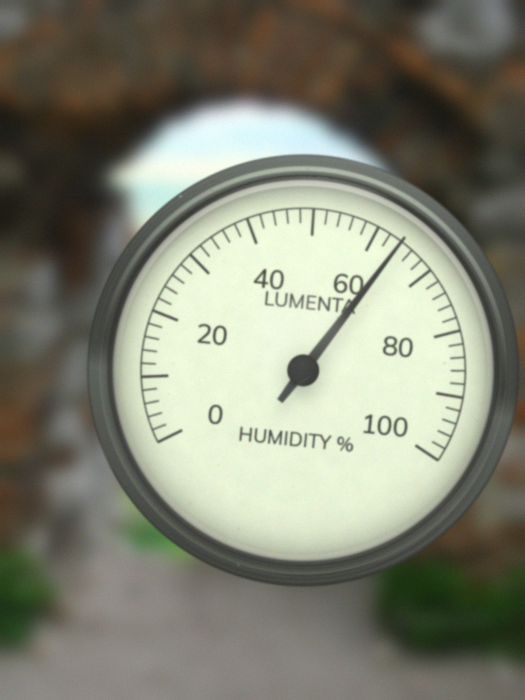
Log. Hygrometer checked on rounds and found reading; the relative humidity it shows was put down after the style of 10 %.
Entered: 64 %
